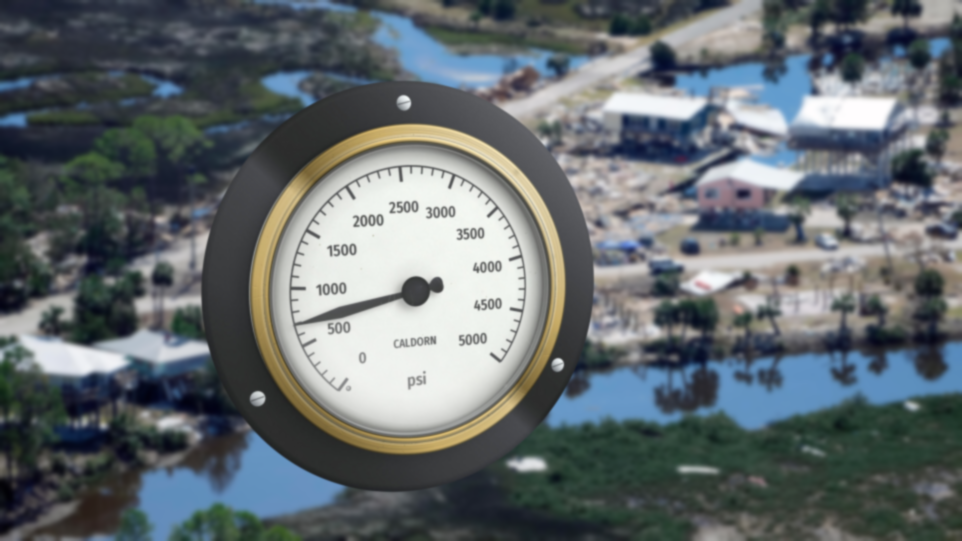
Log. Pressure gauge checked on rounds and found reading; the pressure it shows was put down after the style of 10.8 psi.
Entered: 700 psi
